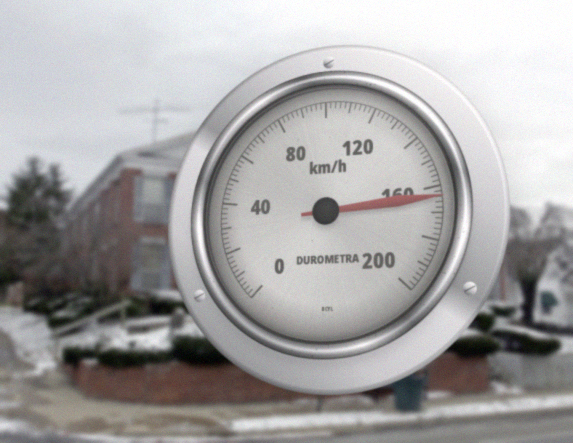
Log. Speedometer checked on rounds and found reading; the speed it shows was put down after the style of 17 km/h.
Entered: 164 km/h
